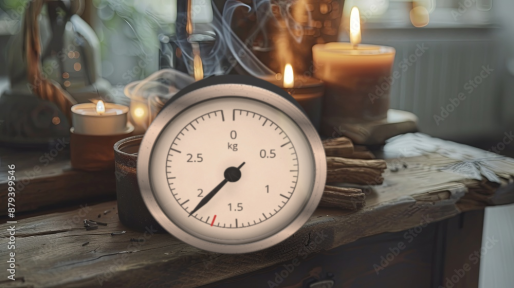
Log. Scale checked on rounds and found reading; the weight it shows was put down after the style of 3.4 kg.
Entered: 1.9 kg
